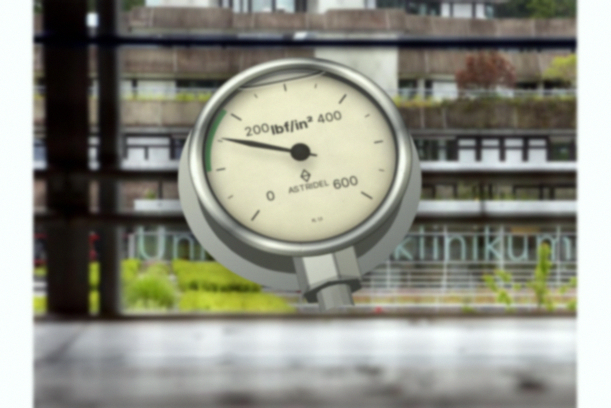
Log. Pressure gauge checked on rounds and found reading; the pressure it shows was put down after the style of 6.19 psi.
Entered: 150 psi
